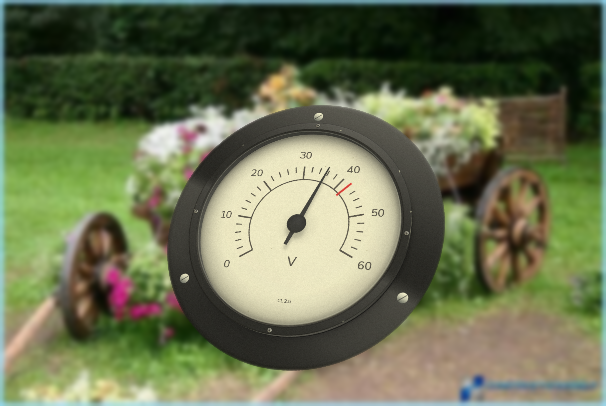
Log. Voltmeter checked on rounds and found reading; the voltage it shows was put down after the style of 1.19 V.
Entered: 36 V
